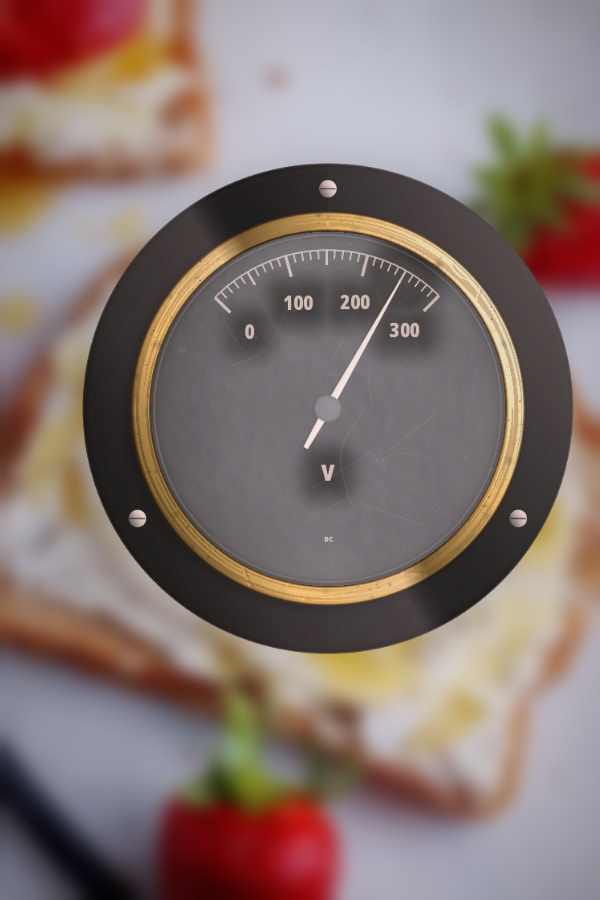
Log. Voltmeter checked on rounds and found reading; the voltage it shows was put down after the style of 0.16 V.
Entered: 250 V
